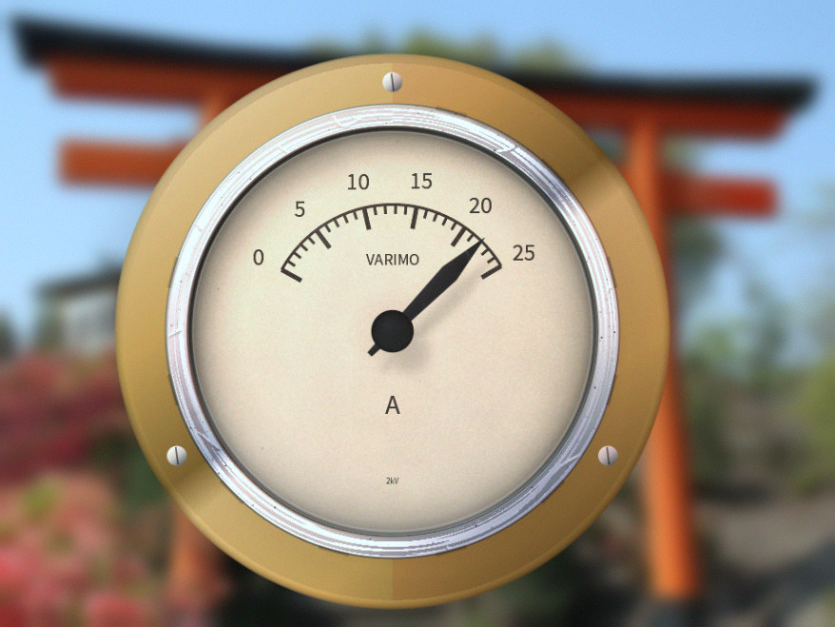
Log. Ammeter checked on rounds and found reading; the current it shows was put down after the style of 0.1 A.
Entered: 22 A
